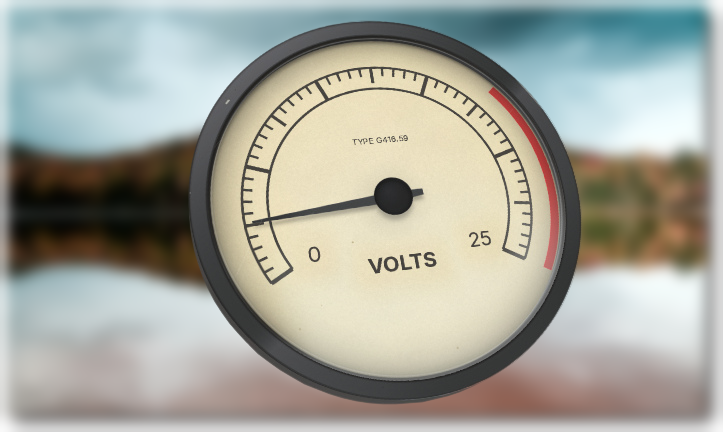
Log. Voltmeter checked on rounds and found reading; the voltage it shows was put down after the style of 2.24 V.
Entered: 2.5 V
